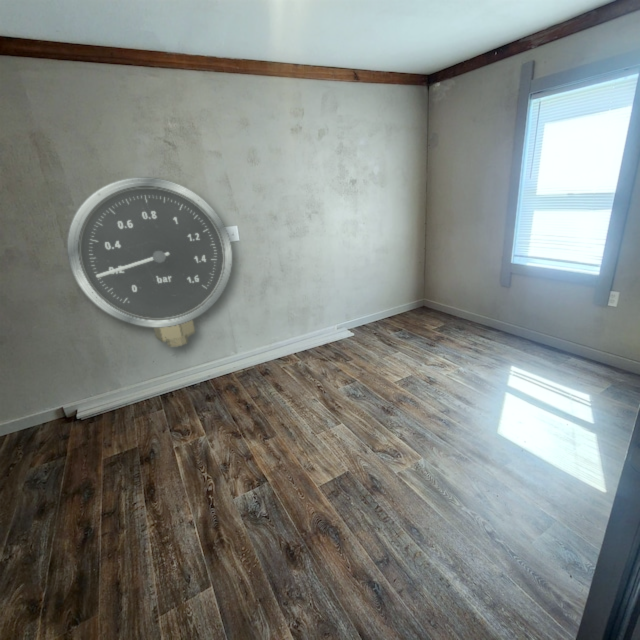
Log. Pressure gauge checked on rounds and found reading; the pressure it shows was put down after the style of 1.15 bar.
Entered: 0.2 bar
